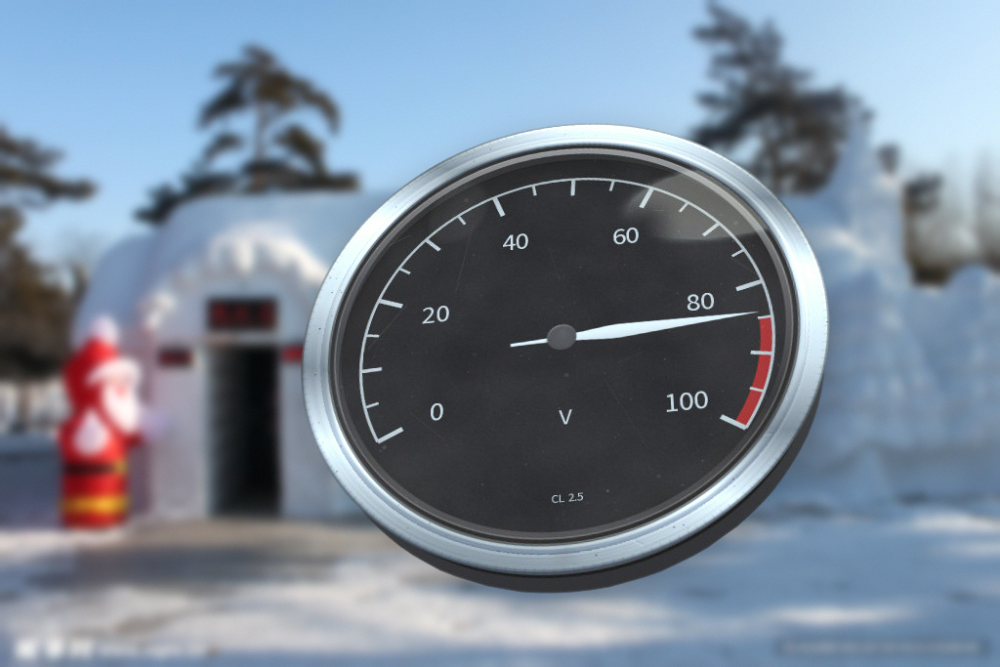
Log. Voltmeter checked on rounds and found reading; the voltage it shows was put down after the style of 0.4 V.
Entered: 85 V
